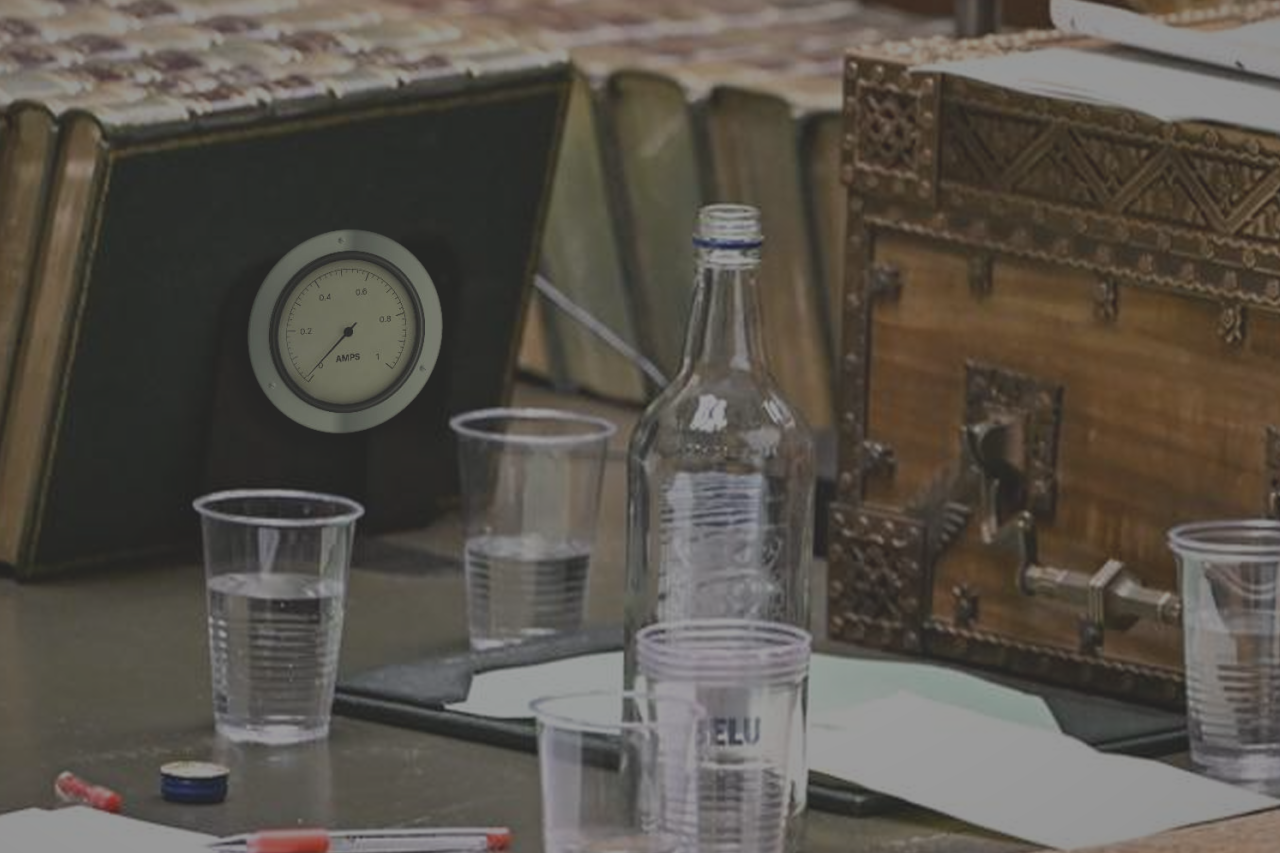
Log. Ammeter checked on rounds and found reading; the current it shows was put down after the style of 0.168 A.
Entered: 0.02 A
